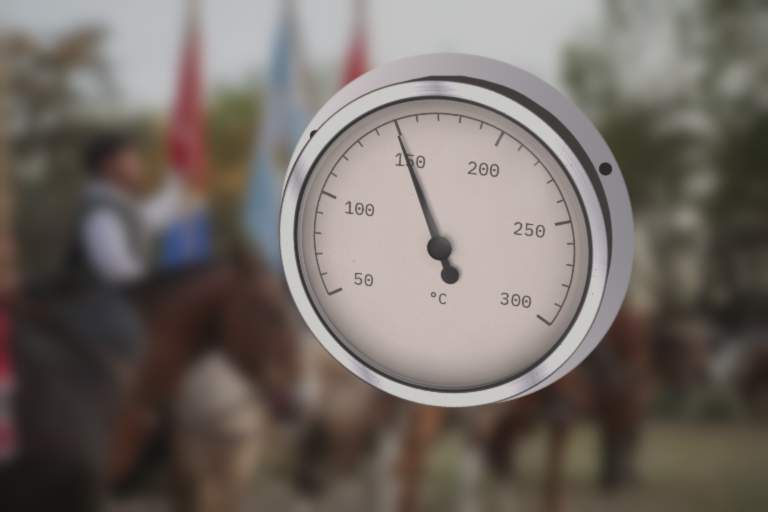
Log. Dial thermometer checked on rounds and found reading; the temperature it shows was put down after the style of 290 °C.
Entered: 150 °C
